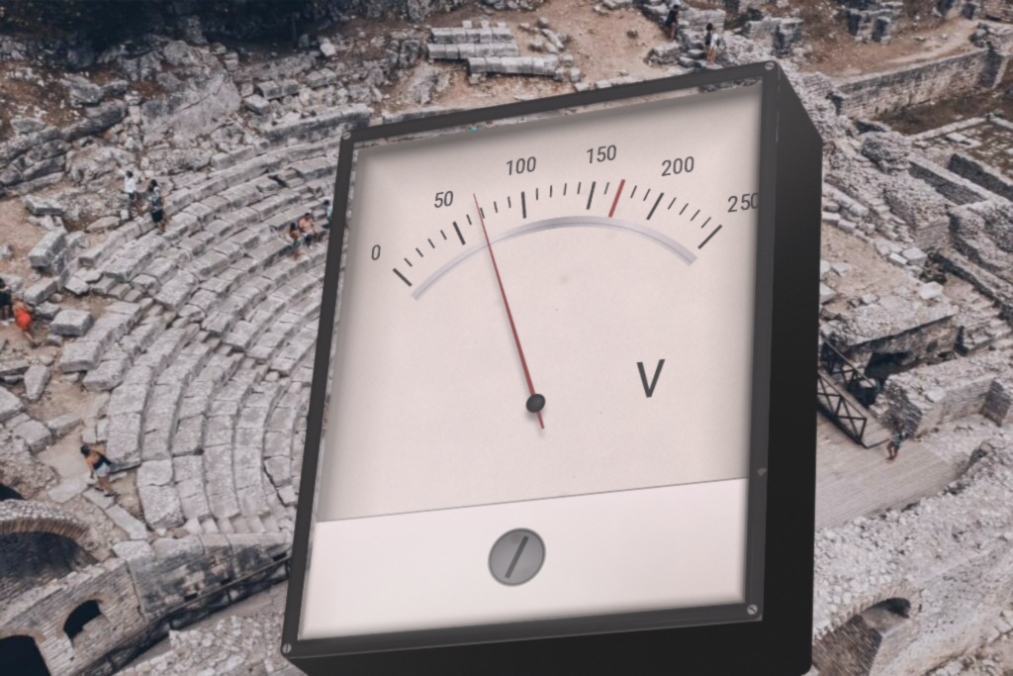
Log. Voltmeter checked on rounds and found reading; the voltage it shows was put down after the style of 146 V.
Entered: 70 V
